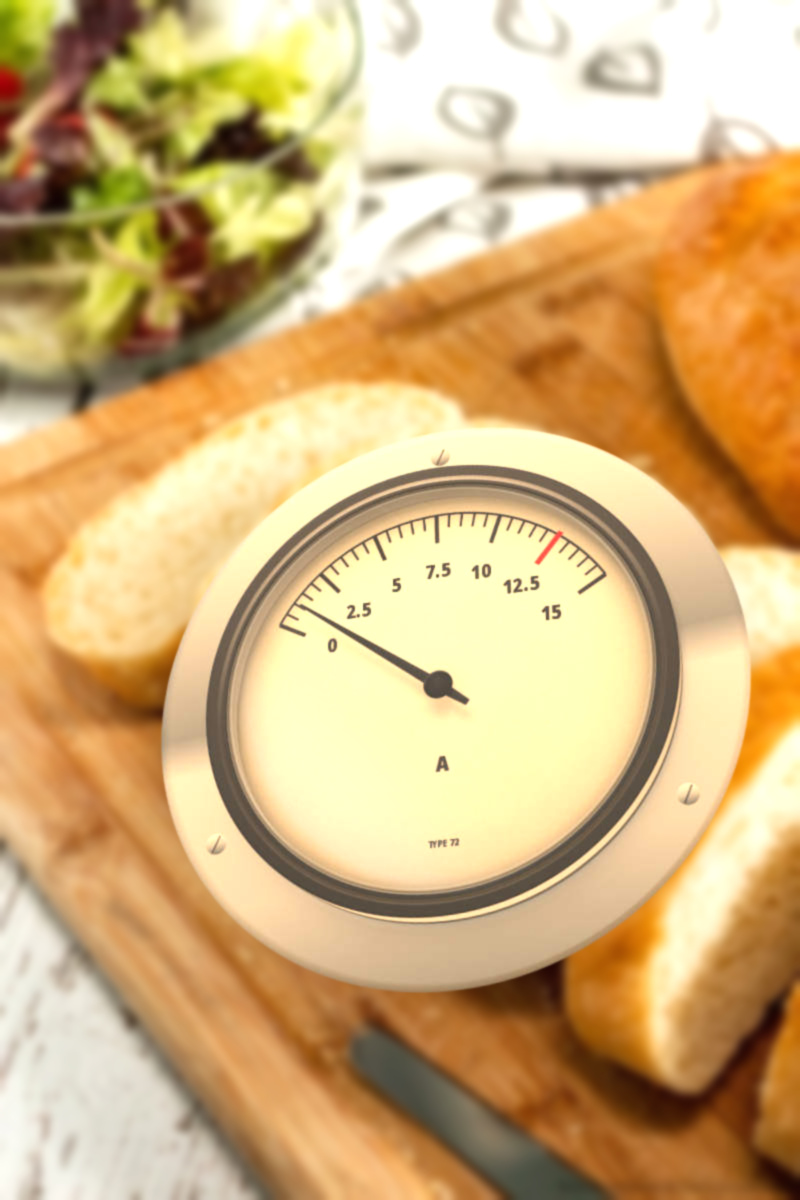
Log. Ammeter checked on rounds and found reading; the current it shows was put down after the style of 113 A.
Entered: 1 A
